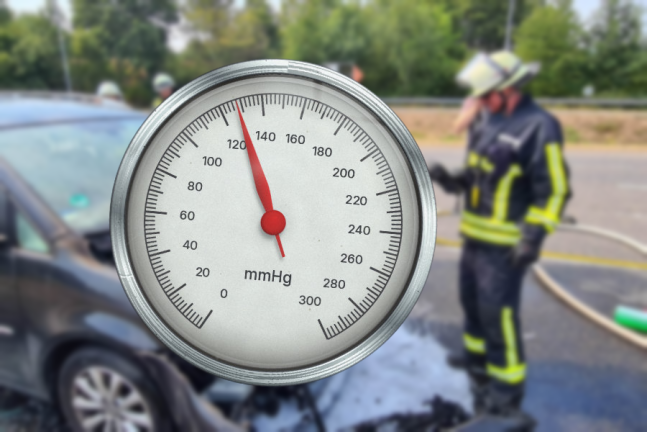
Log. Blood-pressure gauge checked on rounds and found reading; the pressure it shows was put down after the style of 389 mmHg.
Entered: 128 mmHg
